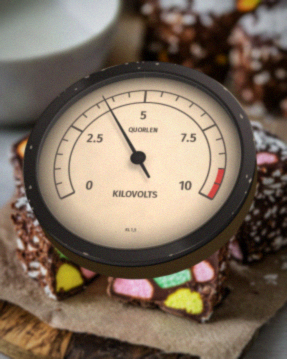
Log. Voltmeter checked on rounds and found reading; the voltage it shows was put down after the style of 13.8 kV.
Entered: 3.75 kV
